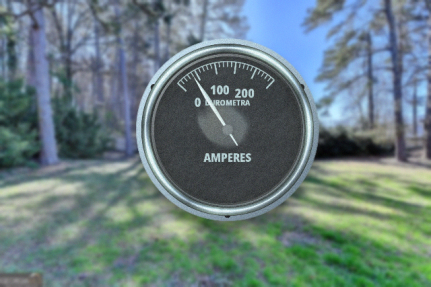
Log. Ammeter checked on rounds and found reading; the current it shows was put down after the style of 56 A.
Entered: 40 A
